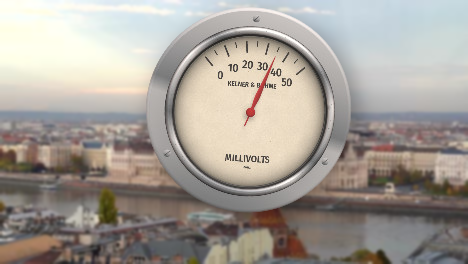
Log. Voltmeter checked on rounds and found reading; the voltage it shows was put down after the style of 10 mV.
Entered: 35 mV
